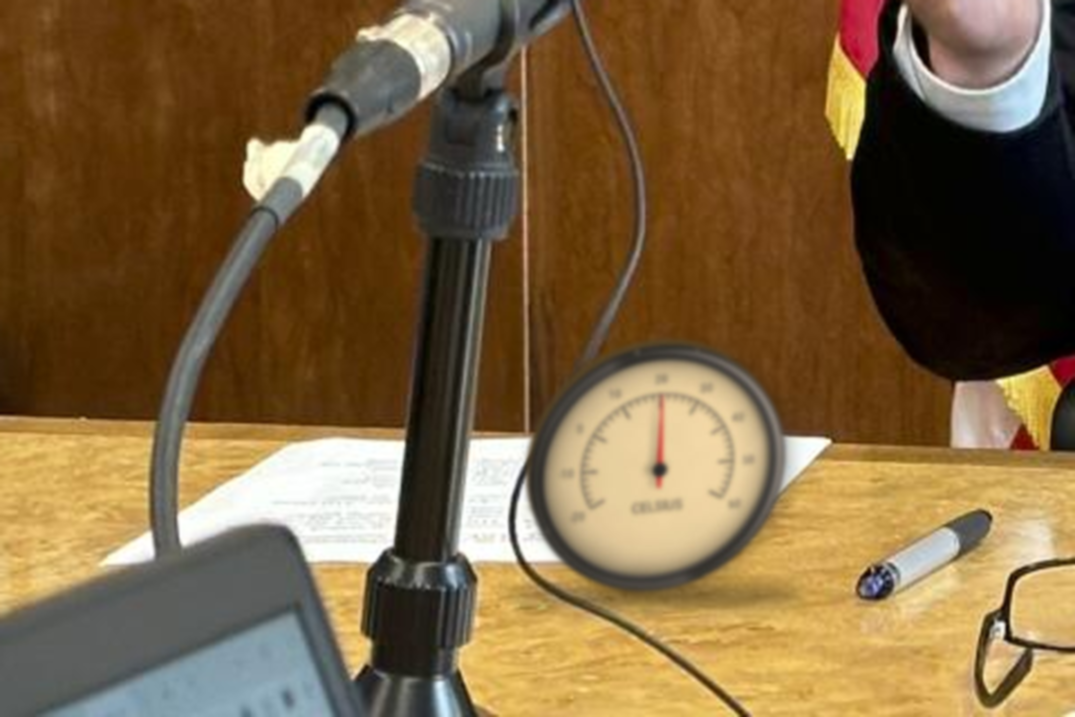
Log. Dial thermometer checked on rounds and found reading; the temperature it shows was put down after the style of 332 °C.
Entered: 20 °C
